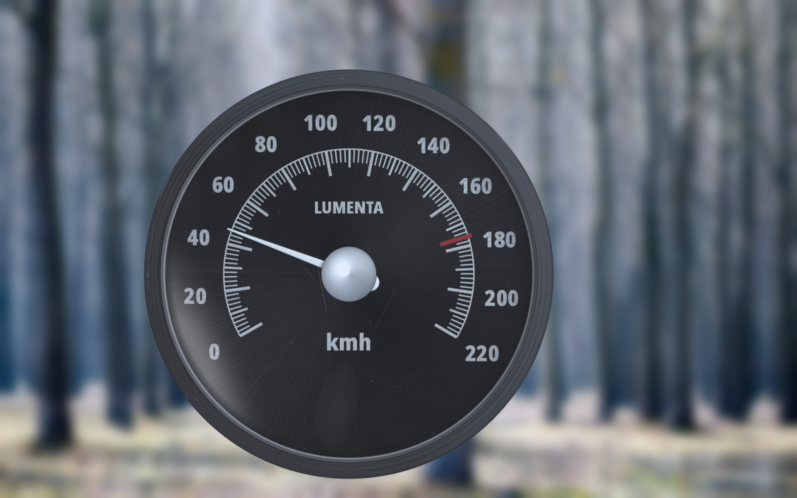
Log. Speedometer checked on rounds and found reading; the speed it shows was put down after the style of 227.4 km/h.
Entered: 46 km/h
